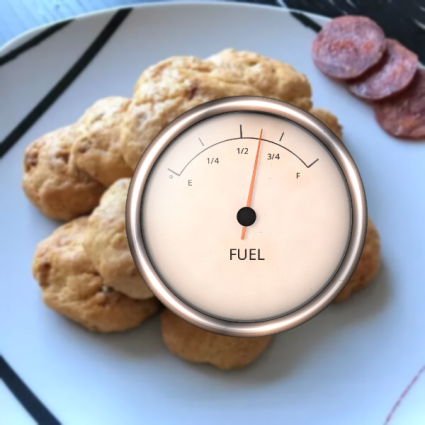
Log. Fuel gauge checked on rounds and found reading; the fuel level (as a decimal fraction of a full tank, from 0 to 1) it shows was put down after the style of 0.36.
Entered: 0.625
